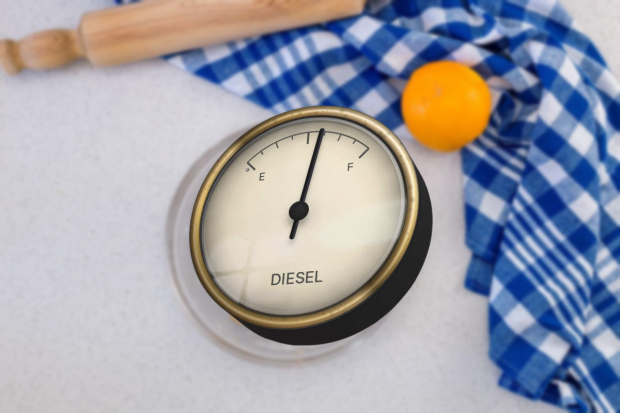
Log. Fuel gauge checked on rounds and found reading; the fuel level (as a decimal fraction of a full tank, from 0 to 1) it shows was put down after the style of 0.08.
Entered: 0.625
